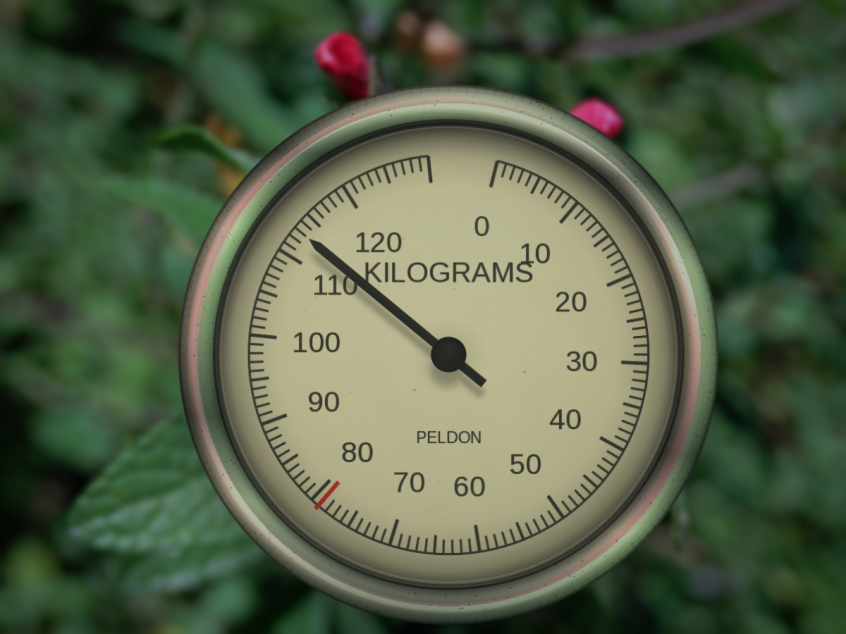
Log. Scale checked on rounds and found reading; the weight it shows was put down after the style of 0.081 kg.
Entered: 113 kg
